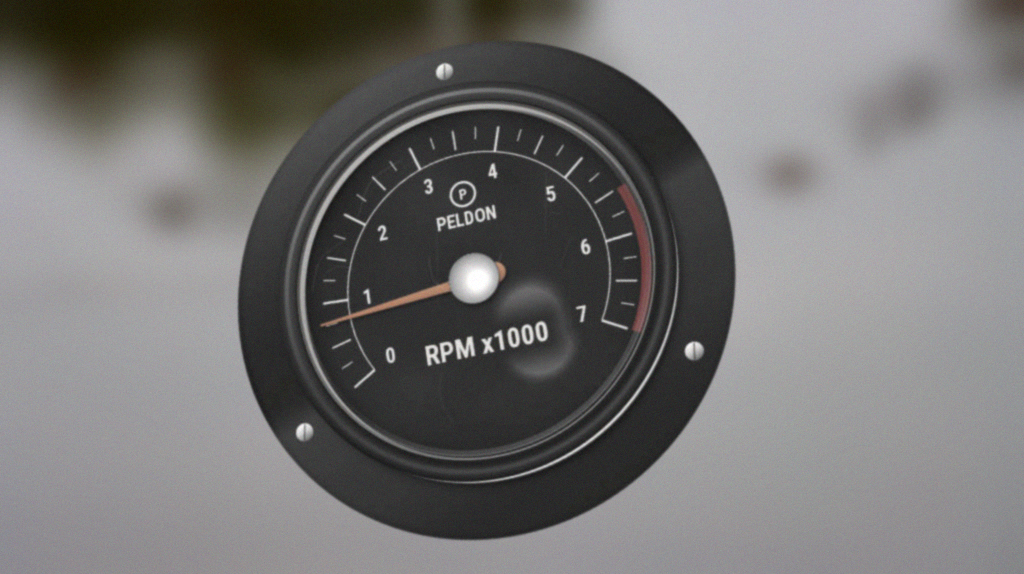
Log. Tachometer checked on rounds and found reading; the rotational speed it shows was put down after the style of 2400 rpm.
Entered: 750 rpm
